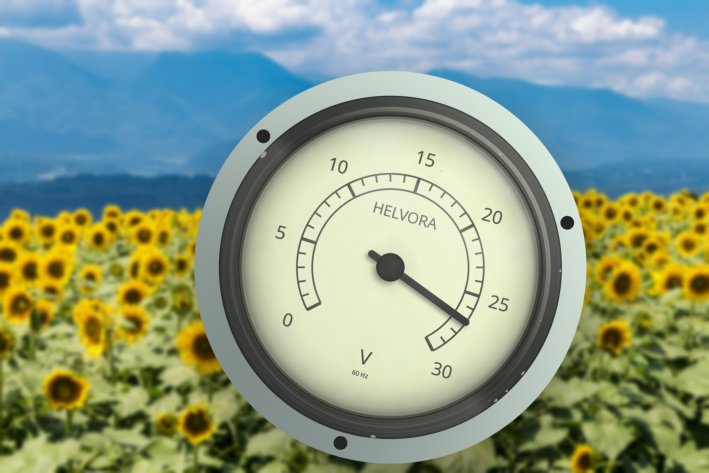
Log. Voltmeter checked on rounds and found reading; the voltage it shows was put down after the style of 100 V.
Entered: 27 V
